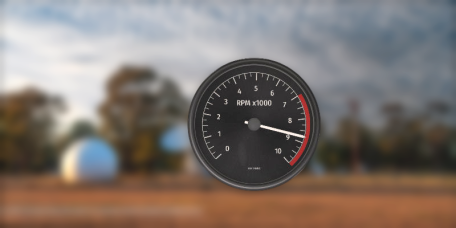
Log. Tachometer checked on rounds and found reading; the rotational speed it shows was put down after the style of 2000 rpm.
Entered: 8750 rpm
